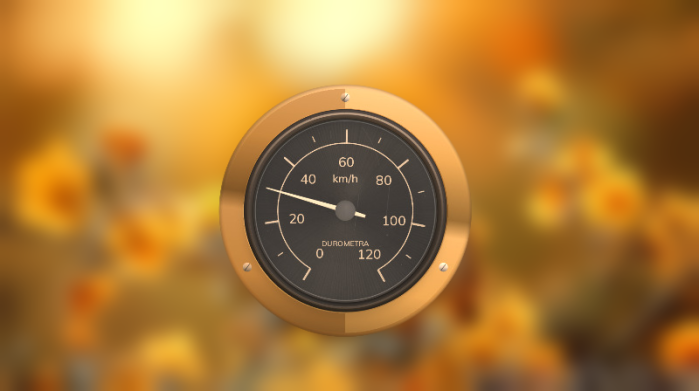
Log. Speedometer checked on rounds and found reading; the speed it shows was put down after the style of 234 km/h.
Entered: 30 km/h
